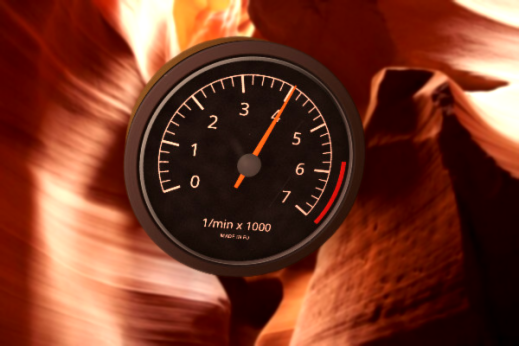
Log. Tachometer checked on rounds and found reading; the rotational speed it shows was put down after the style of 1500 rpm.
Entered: 4000 rpm
